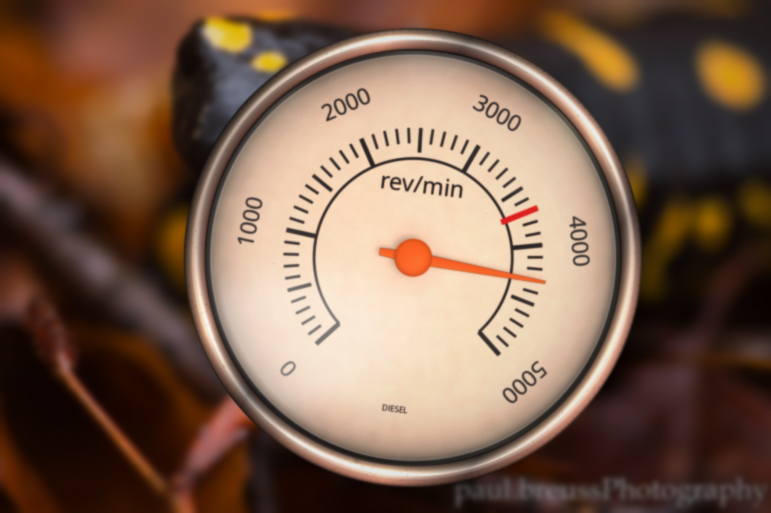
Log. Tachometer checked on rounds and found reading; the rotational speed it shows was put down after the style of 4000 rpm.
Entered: 4300 rpm
